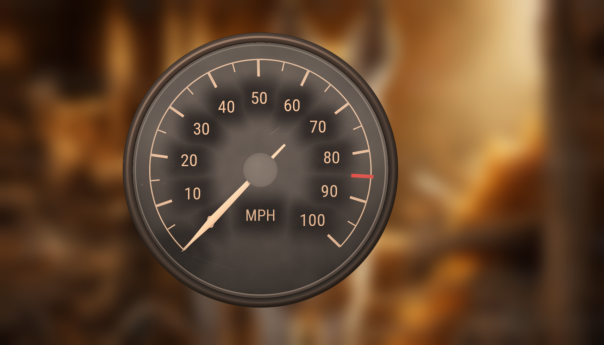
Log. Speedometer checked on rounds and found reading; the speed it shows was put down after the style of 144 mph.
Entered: 0 mph
